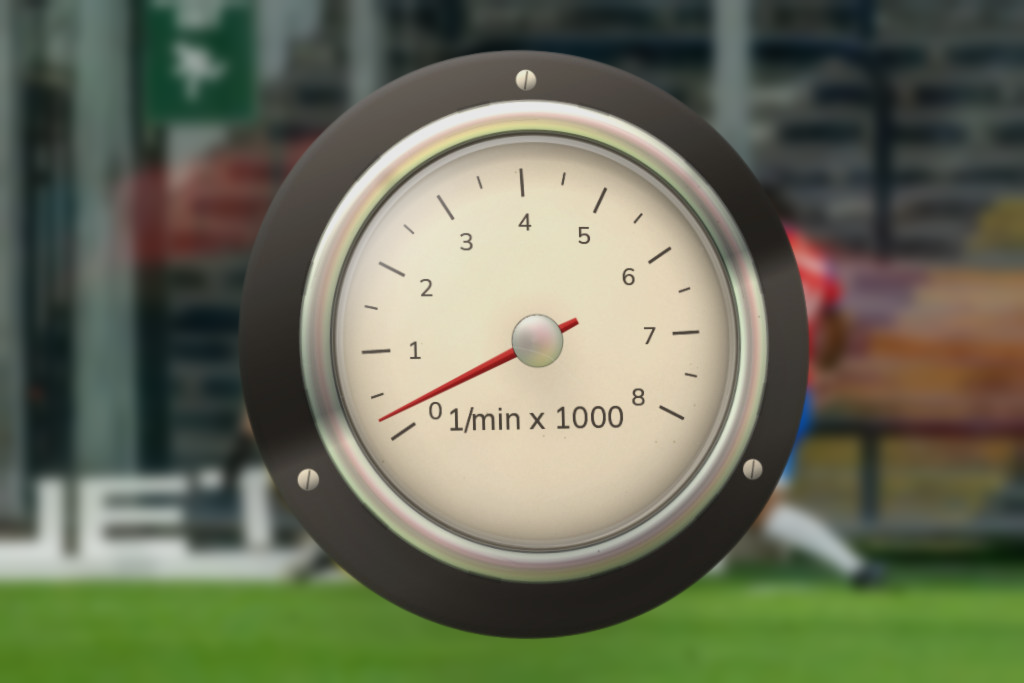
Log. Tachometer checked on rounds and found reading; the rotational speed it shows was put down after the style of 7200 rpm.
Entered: 250 rpm
